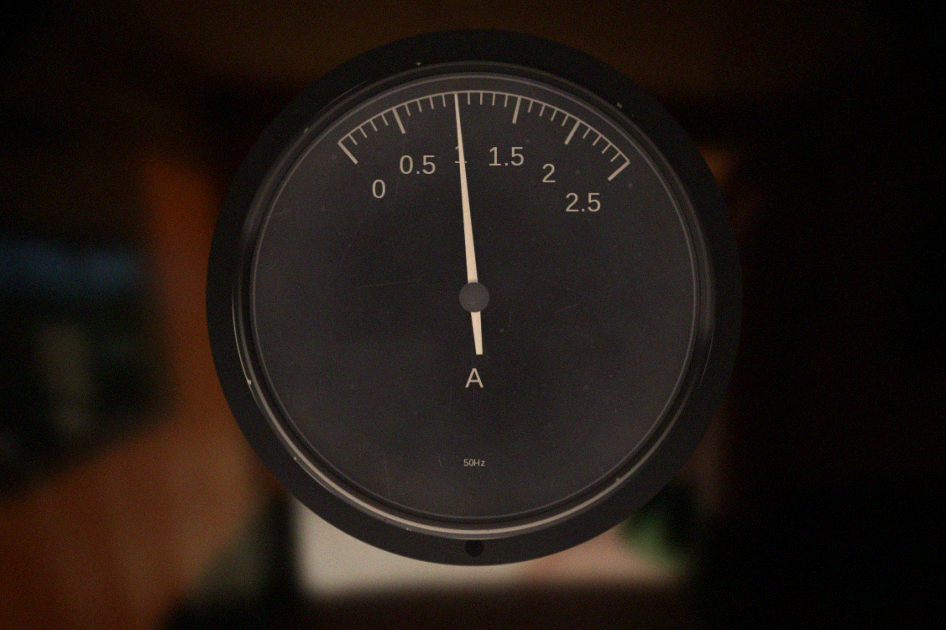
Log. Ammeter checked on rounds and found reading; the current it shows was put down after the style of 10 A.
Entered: 1 A
